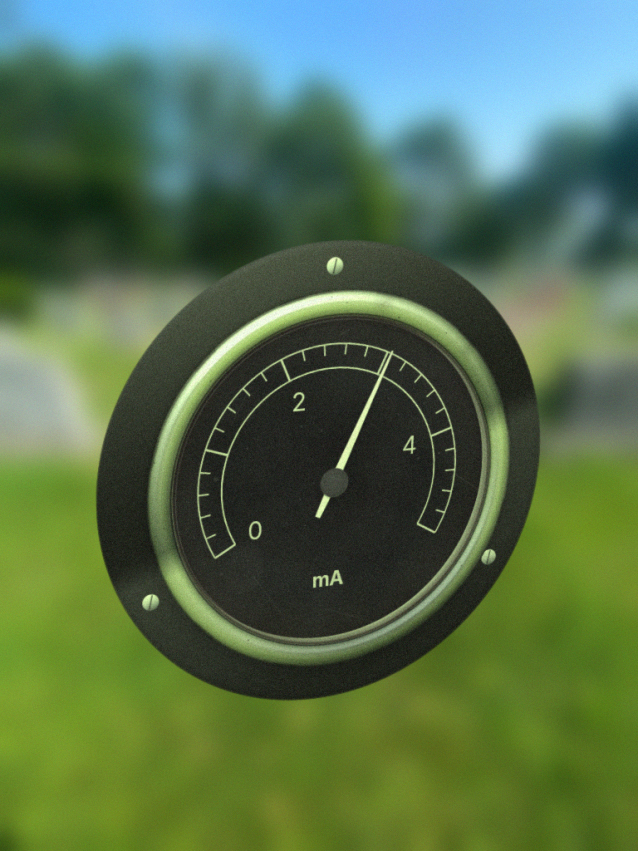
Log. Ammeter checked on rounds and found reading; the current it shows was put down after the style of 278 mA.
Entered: 3 mA
